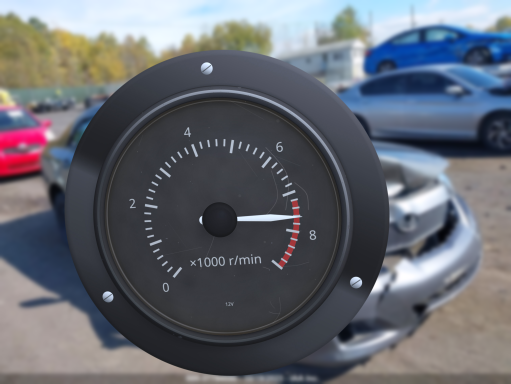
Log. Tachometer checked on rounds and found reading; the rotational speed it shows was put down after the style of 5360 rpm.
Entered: 7600 rpm
